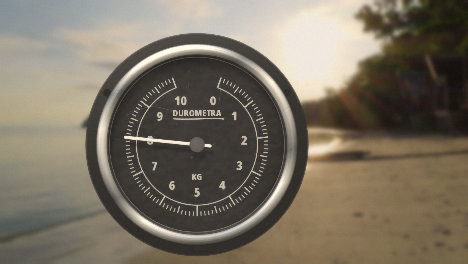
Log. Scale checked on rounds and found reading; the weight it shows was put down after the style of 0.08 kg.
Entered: 8 kg
